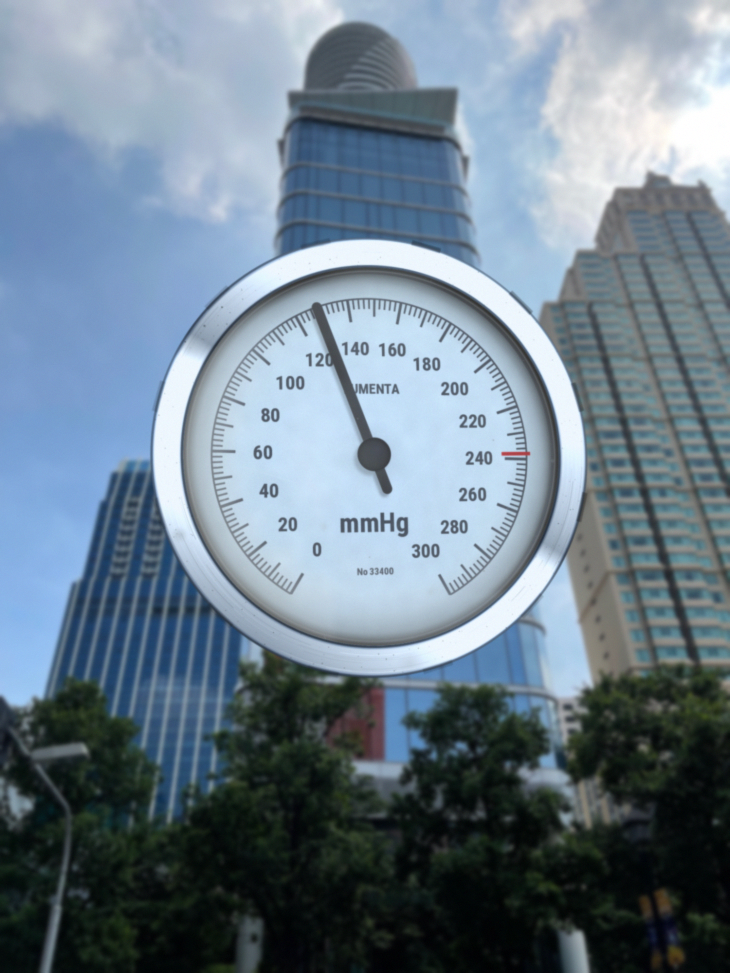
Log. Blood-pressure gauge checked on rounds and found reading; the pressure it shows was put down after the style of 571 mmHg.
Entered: 128 mmHg
